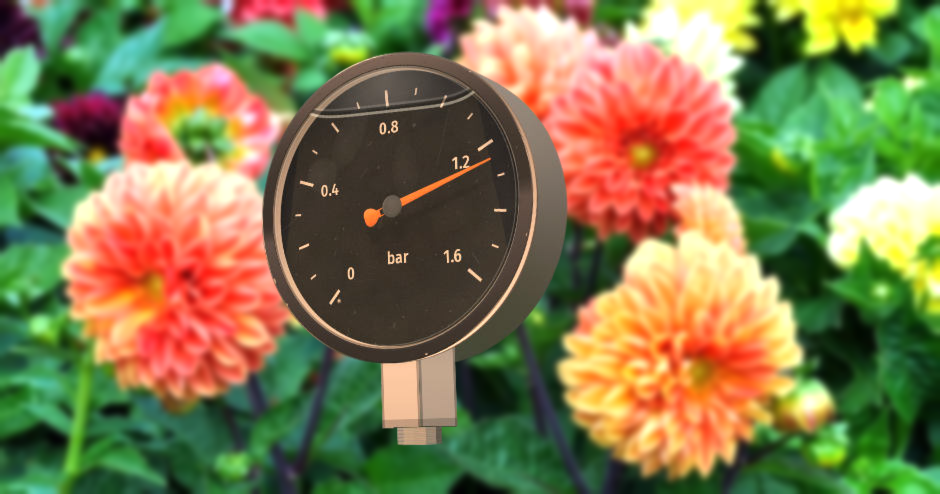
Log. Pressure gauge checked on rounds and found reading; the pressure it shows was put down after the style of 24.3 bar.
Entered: 1.25 bar
